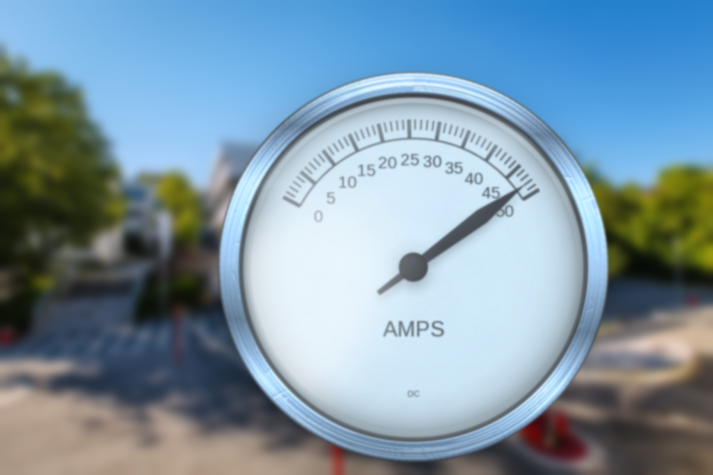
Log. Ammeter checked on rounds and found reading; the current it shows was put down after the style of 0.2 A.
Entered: 48 A
